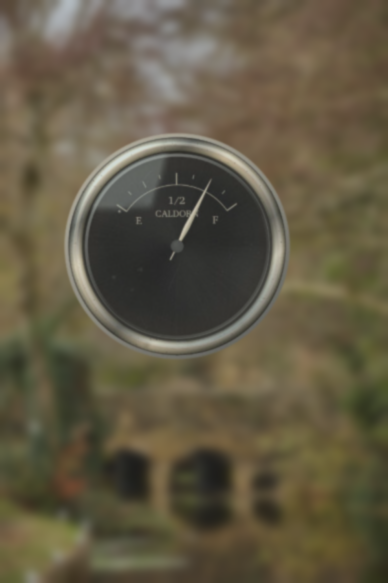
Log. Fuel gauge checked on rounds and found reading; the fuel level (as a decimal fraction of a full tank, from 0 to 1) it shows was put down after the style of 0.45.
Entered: 0.75
